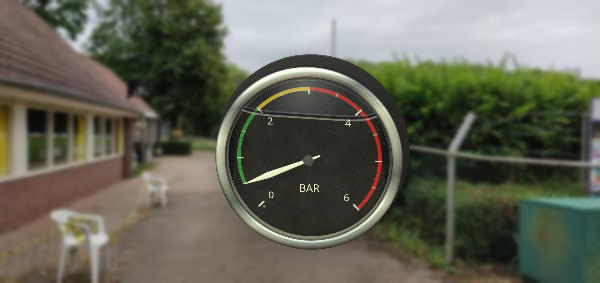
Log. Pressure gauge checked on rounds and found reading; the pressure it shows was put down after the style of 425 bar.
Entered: 0.5 bar
